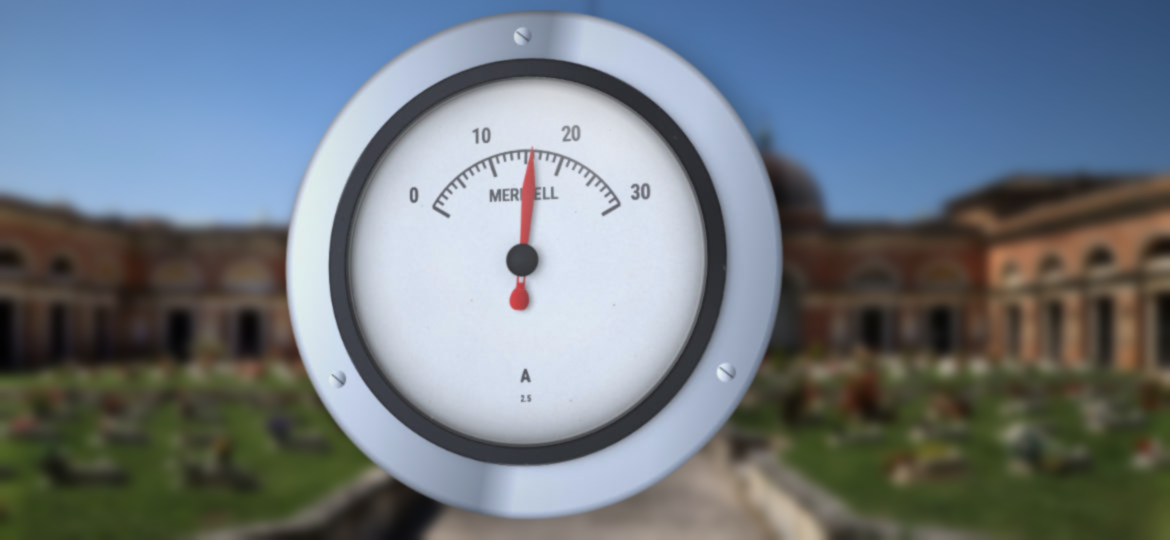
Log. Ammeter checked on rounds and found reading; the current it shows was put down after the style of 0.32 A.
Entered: 16 A
